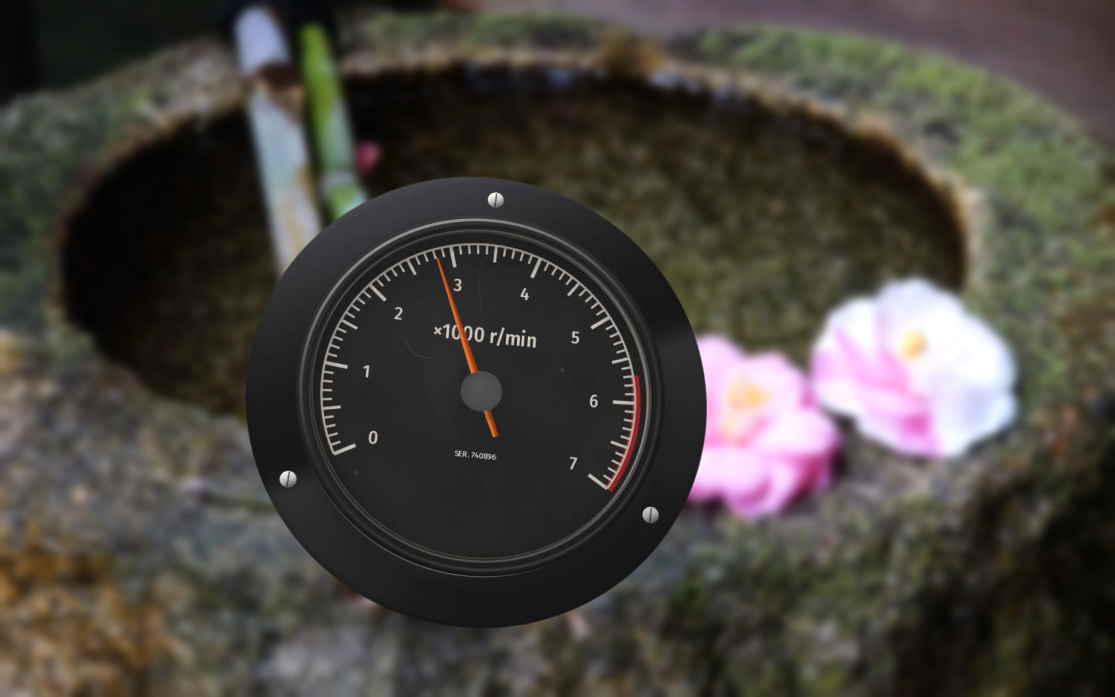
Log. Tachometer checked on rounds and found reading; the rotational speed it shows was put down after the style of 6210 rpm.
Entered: 2800 rpm
